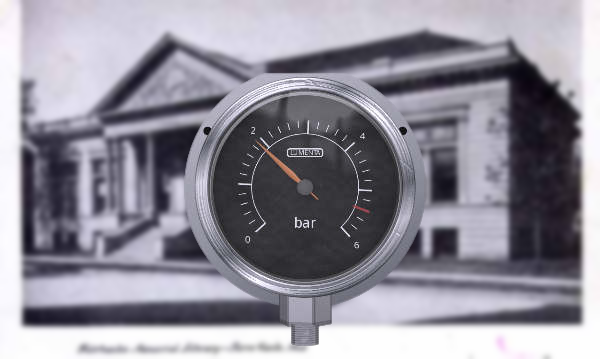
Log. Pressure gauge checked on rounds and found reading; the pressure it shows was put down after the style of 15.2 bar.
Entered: 1.9 bar
